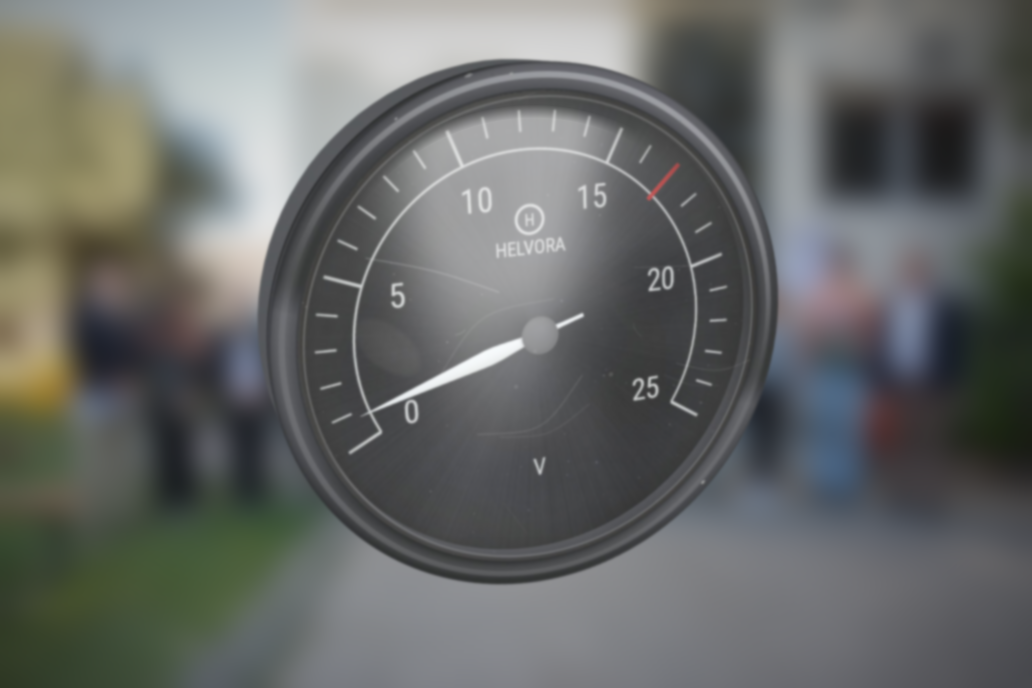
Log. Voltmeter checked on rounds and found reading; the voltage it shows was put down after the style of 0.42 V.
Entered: 1 V
